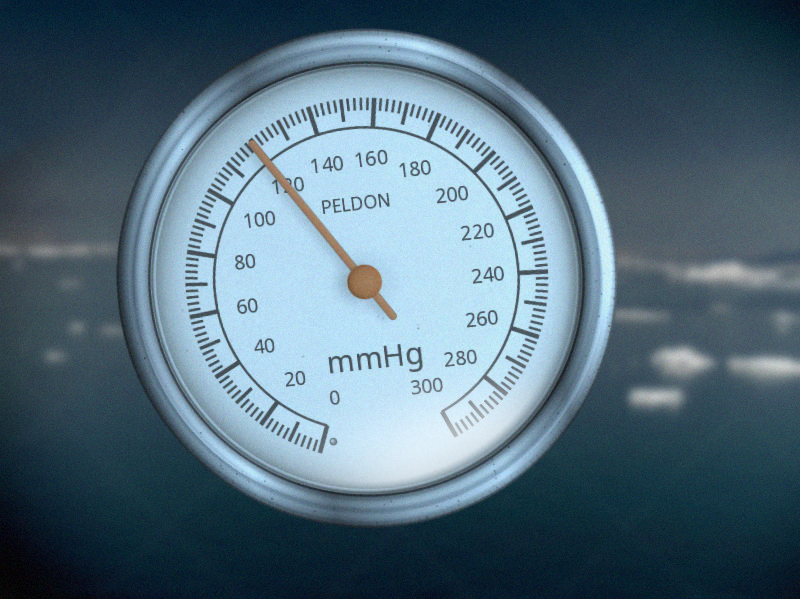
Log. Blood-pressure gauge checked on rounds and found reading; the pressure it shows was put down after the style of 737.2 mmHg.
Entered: 120 mmHg
